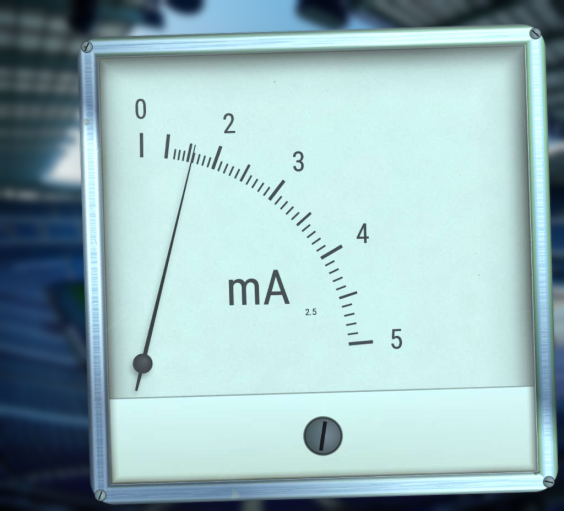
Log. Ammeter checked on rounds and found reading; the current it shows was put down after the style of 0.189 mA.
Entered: 1.6 mA
